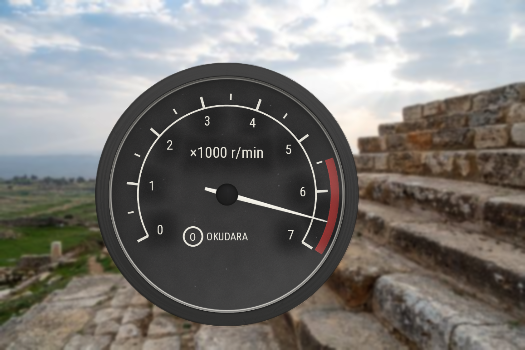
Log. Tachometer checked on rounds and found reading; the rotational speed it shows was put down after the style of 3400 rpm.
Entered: 6500 rpm
